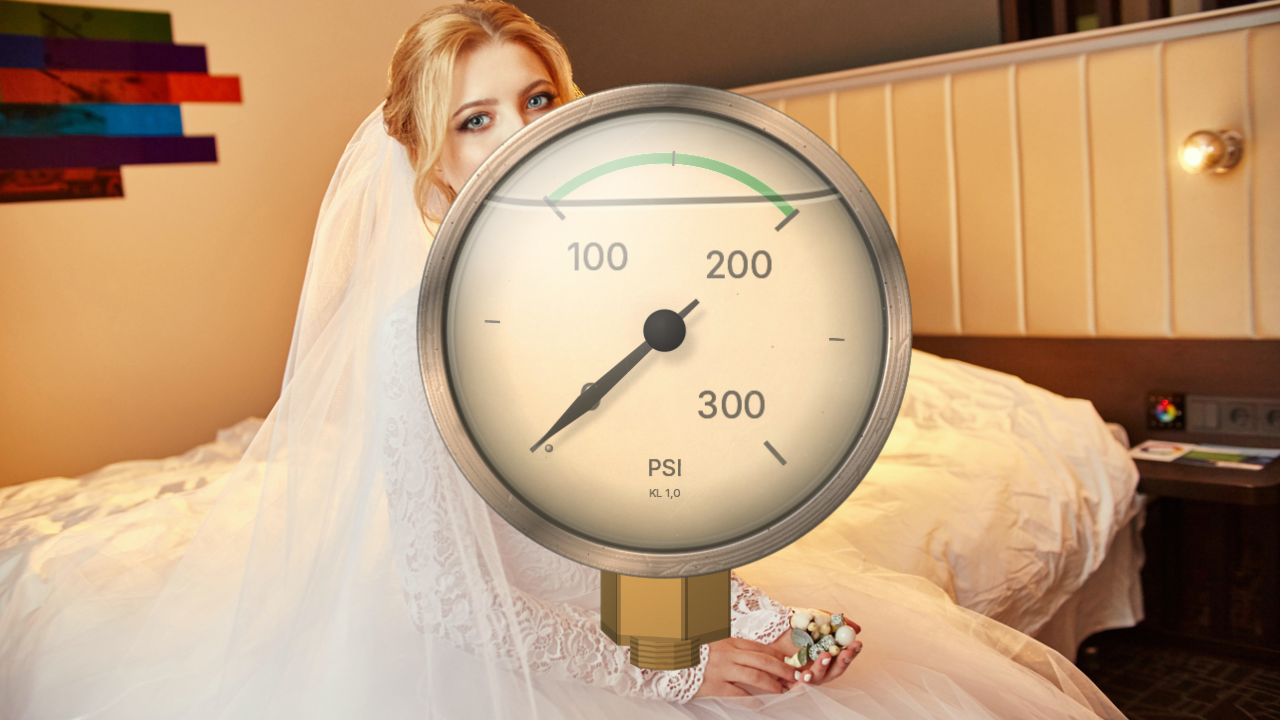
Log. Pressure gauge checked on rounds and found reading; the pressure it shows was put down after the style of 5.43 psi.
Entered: 0 psi
